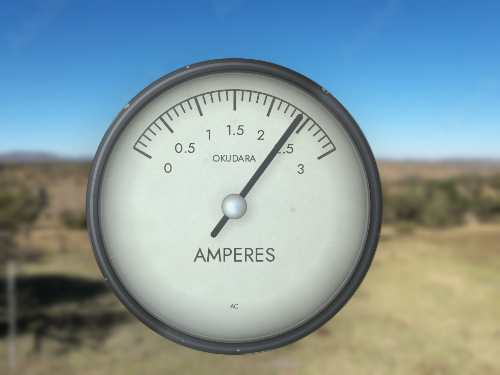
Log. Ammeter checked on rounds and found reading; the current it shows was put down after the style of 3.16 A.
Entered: 2.4 A
